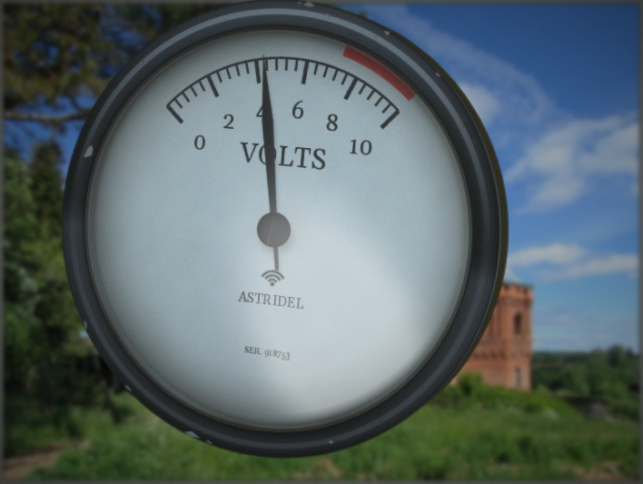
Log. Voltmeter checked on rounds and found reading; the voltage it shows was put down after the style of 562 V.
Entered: 4.4 V
